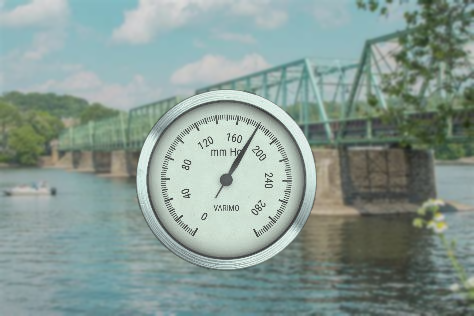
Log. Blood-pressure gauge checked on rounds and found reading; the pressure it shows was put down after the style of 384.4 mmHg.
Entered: 180 mmHg
